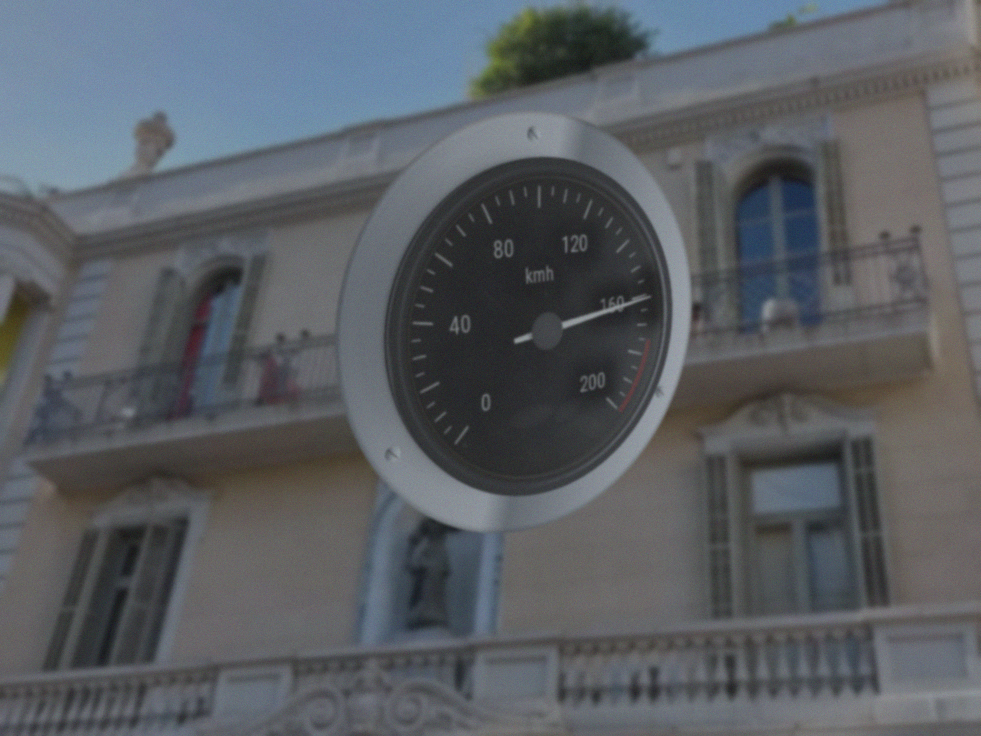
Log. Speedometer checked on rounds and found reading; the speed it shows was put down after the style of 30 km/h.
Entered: 160 km/h
